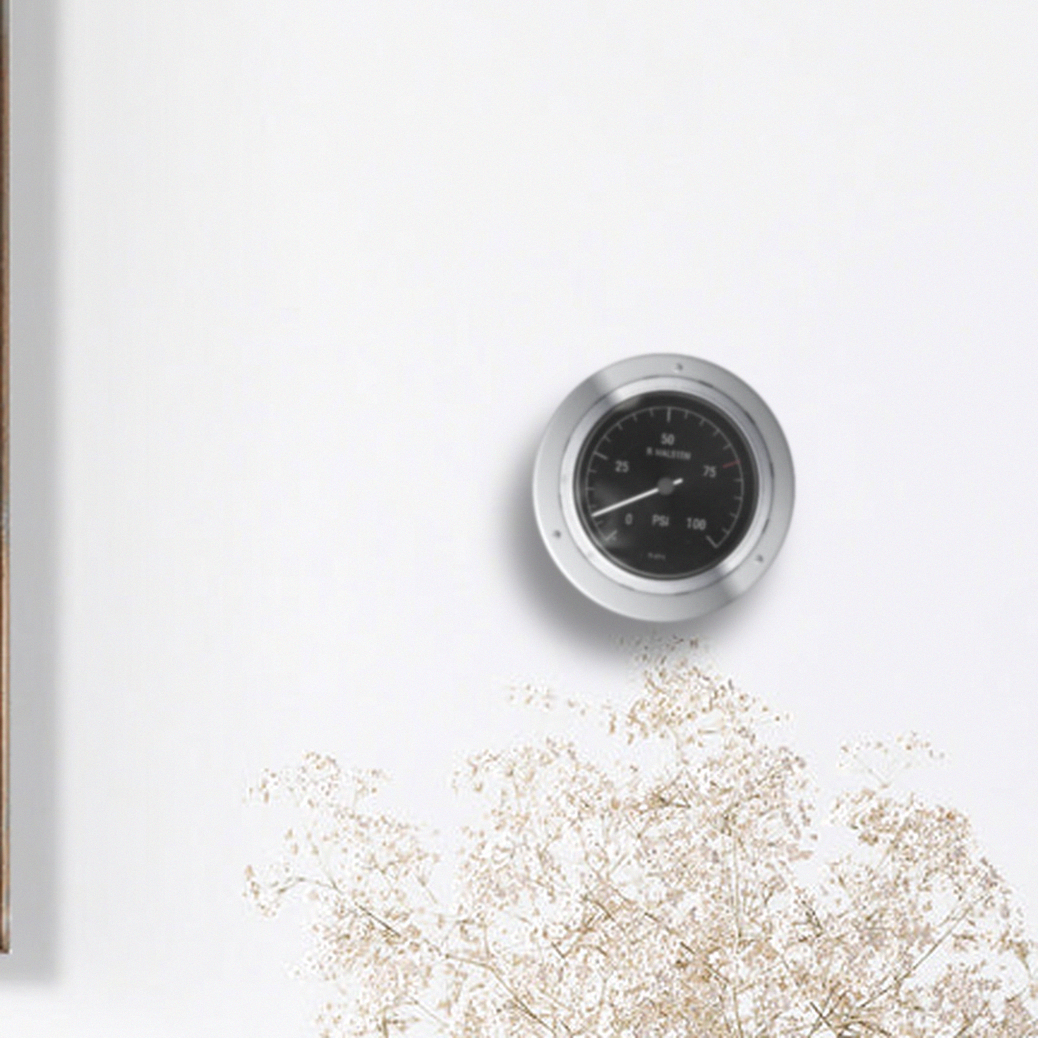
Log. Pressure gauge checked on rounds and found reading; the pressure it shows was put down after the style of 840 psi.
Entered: 7.5 psi
